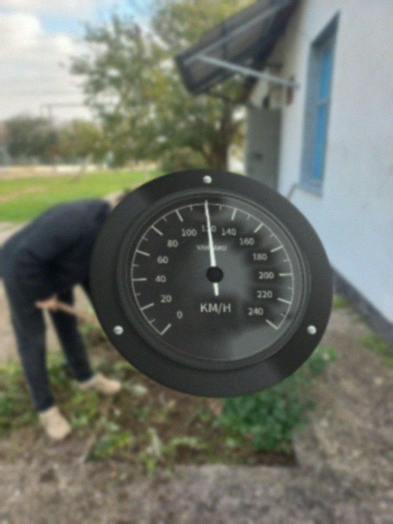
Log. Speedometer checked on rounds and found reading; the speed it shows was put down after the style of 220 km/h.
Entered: 120 km/h
